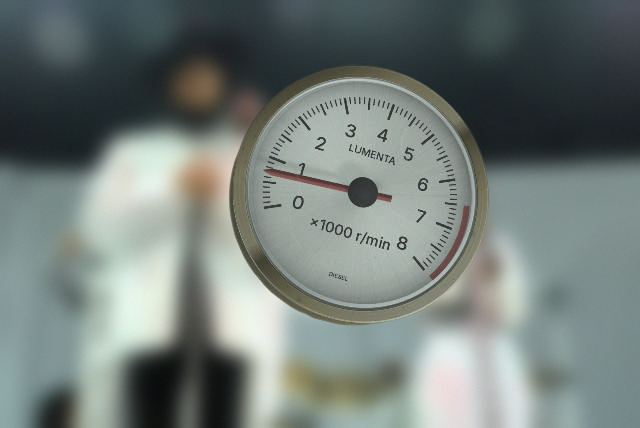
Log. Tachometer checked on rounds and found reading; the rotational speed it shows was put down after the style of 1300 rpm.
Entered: 700 rpm
